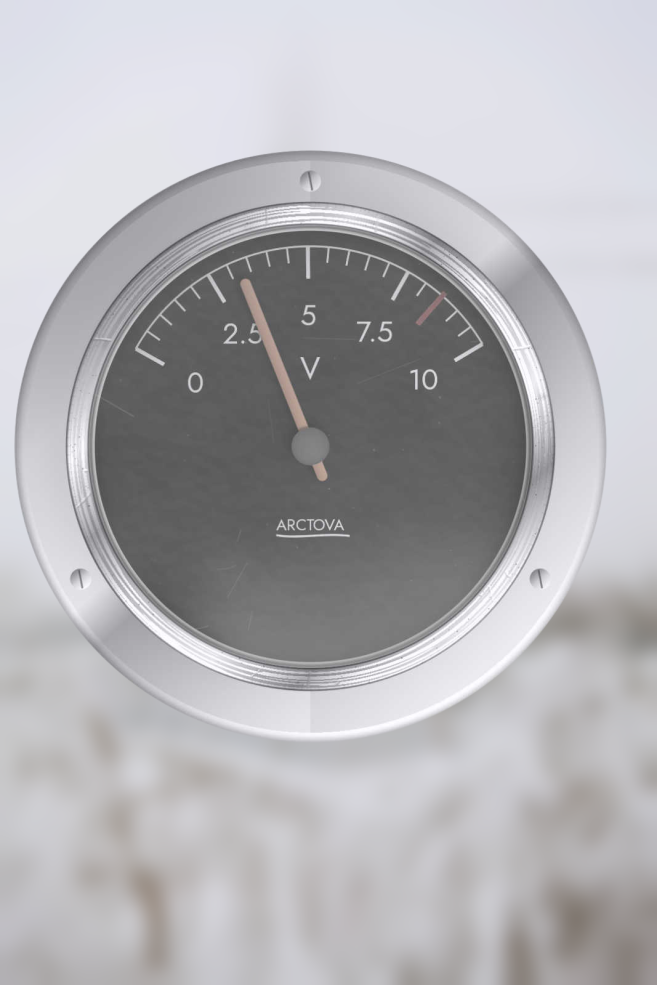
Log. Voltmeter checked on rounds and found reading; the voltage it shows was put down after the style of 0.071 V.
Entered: 3.25 V
